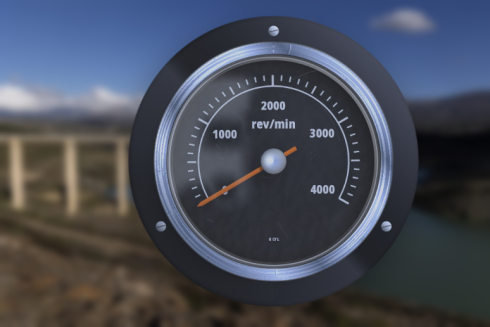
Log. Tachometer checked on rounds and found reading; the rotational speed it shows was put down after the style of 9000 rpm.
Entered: 0 rpm
